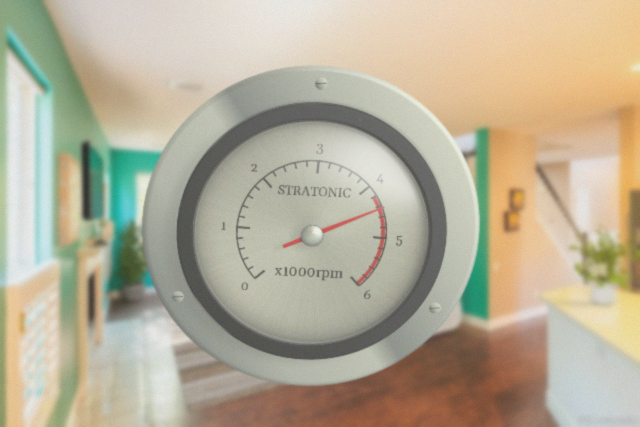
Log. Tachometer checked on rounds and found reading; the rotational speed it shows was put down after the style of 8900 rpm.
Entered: 4400 rpm
